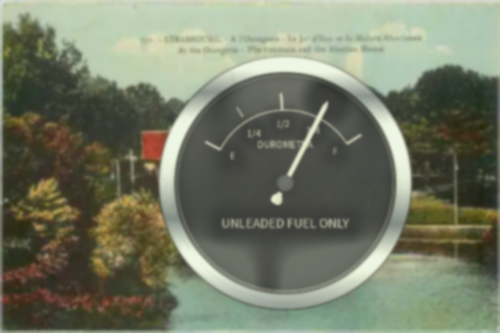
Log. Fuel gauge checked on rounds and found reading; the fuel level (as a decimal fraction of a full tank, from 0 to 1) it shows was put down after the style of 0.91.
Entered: 0.75
